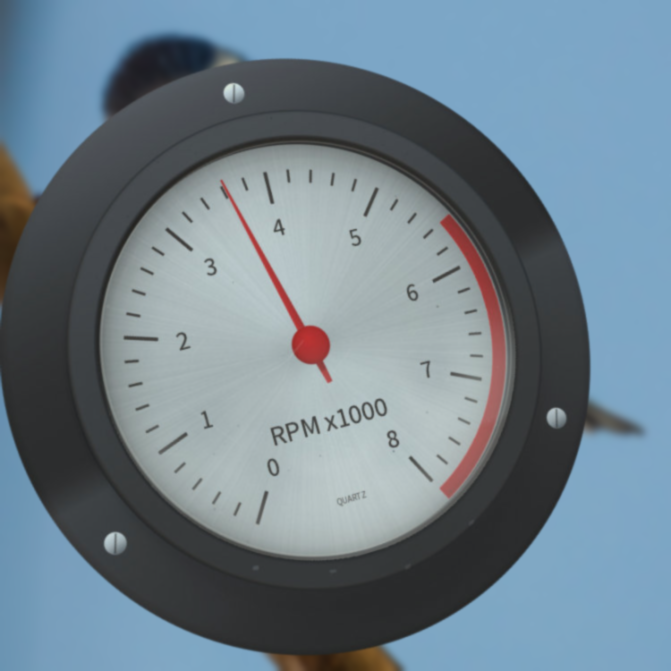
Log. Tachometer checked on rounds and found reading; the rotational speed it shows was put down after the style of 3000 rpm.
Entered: 3600 rpm
